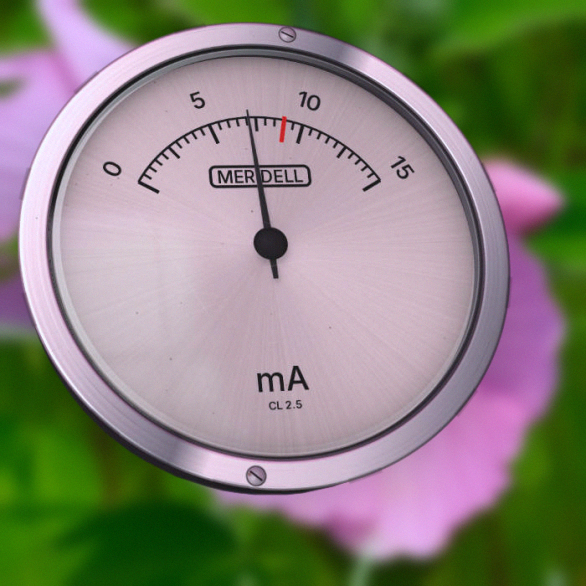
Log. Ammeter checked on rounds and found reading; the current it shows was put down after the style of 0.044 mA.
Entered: 7 mA
